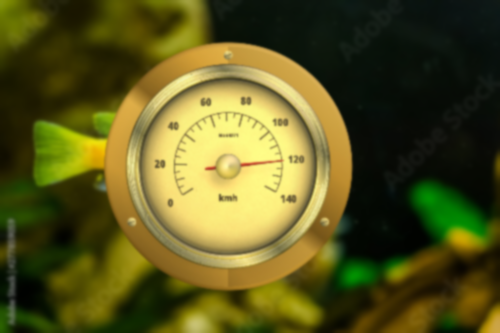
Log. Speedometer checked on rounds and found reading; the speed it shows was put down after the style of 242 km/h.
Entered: 120 km/h
